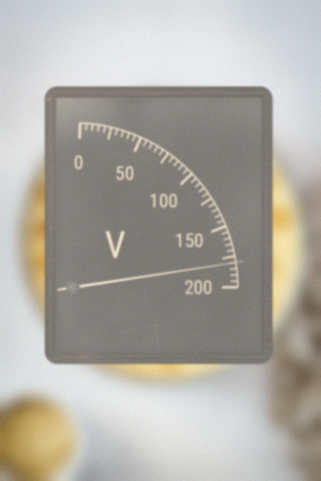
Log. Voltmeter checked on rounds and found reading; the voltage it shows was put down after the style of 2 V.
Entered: 180 V
